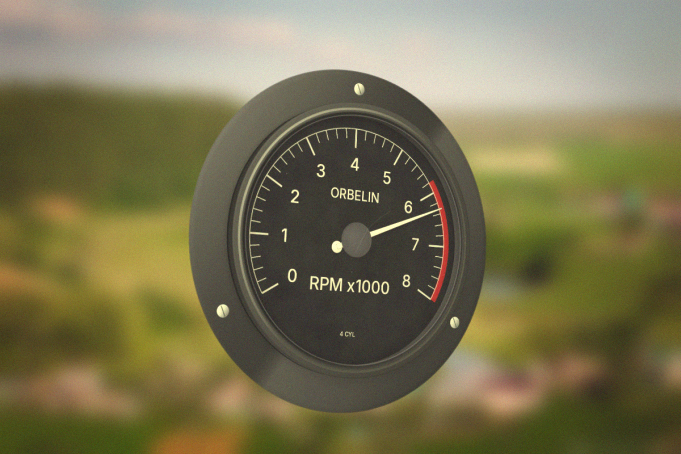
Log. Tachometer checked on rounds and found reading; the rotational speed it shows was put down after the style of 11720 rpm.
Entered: 6300 rpm
